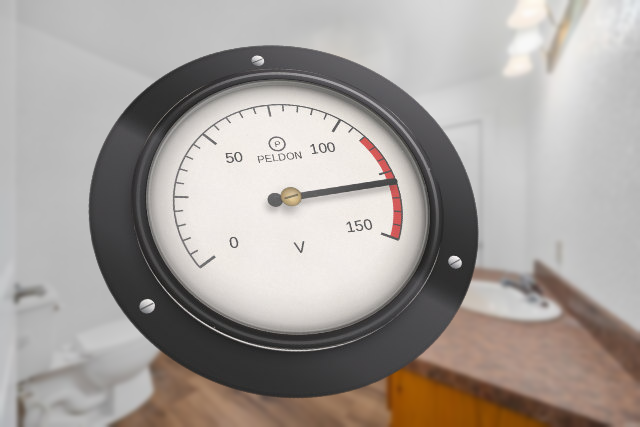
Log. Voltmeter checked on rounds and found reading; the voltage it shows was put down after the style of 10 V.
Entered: 130 V
